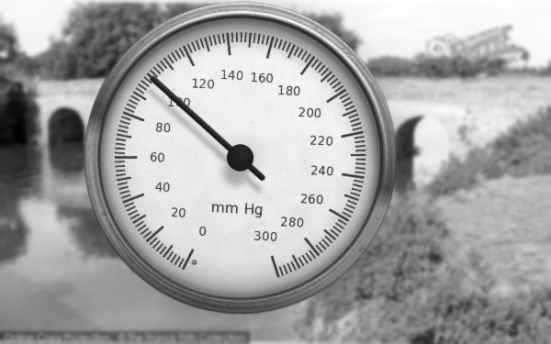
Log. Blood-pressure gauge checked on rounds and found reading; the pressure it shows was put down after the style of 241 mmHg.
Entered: 100 mmHg
